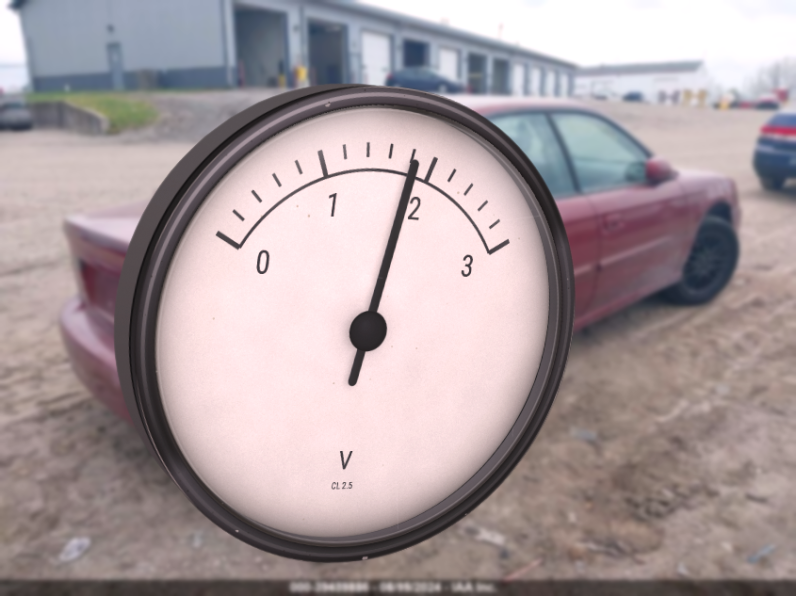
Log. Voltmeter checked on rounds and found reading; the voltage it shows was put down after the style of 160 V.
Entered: 1.8 V
